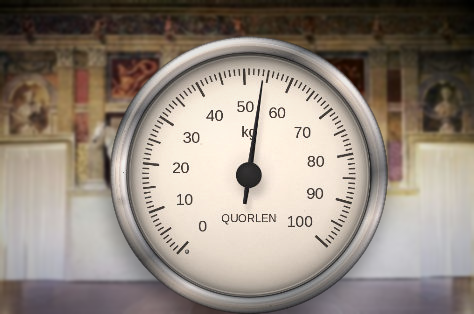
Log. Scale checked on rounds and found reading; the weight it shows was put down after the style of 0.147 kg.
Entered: 54 kg
